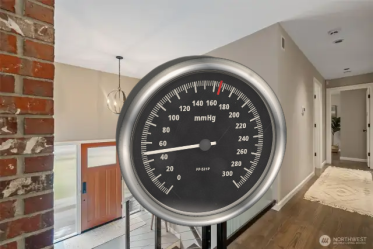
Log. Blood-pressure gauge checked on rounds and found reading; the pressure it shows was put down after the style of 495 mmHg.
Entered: 50 mmHg
